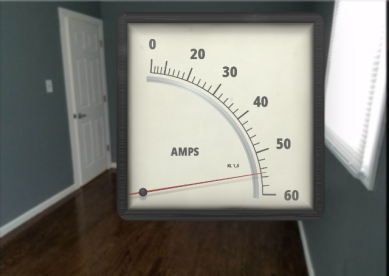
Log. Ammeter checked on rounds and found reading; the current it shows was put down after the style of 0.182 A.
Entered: 55 A
